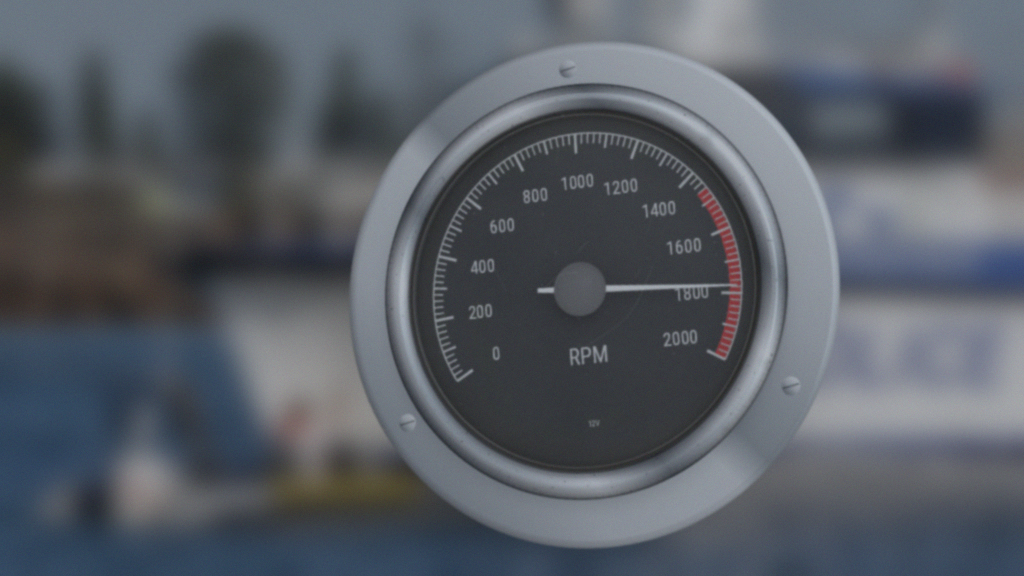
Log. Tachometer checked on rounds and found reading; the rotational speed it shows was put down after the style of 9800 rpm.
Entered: 1780 rpm
